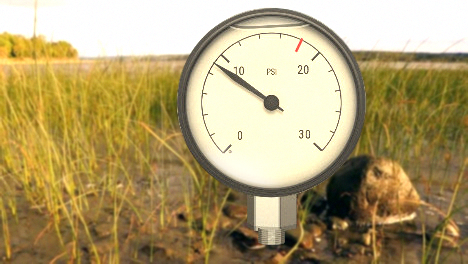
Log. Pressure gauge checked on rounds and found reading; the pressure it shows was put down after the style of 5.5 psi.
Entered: 9 psi
